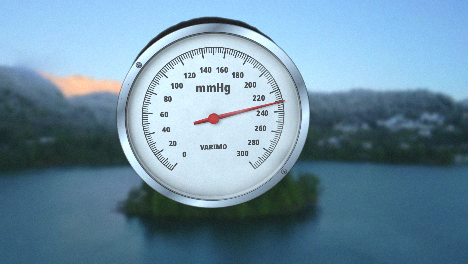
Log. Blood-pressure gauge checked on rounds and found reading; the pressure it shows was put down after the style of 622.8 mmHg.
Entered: 230 mmHg
